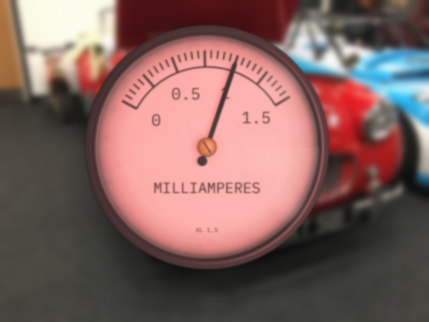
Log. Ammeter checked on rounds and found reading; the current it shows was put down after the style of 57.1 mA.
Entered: 1 mA
